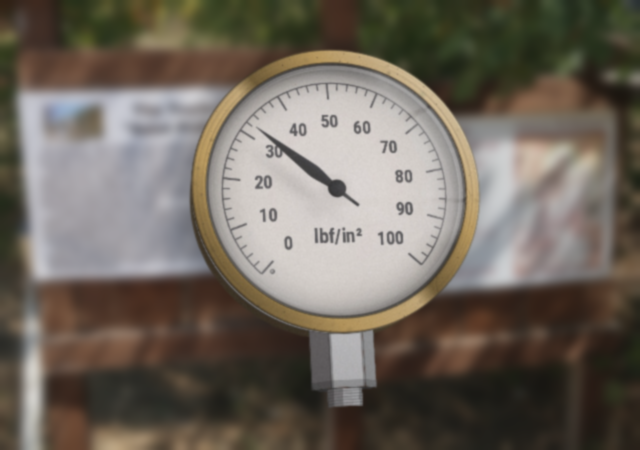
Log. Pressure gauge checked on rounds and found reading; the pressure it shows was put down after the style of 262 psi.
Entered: 32 psi
